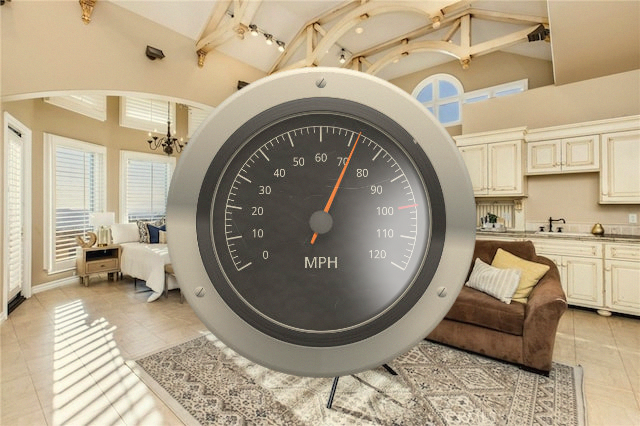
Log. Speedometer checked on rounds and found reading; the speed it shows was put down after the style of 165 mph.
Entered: 72 mph
